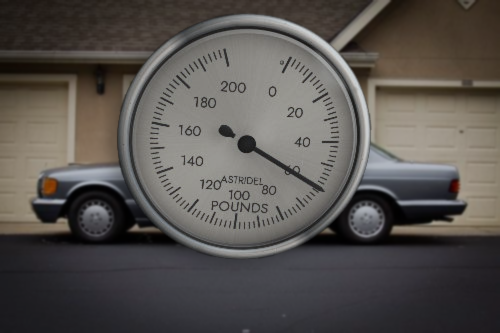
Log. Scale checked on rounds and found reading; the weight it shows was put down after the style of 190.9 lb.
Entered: 60 lb
